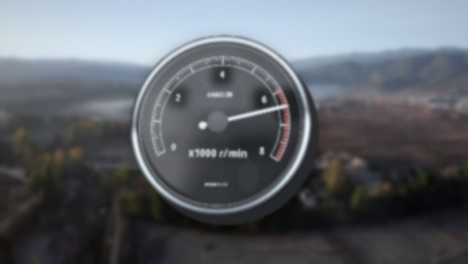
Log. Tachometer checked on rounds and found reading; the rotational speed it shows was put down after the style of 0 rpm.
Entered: 6500 rpm
